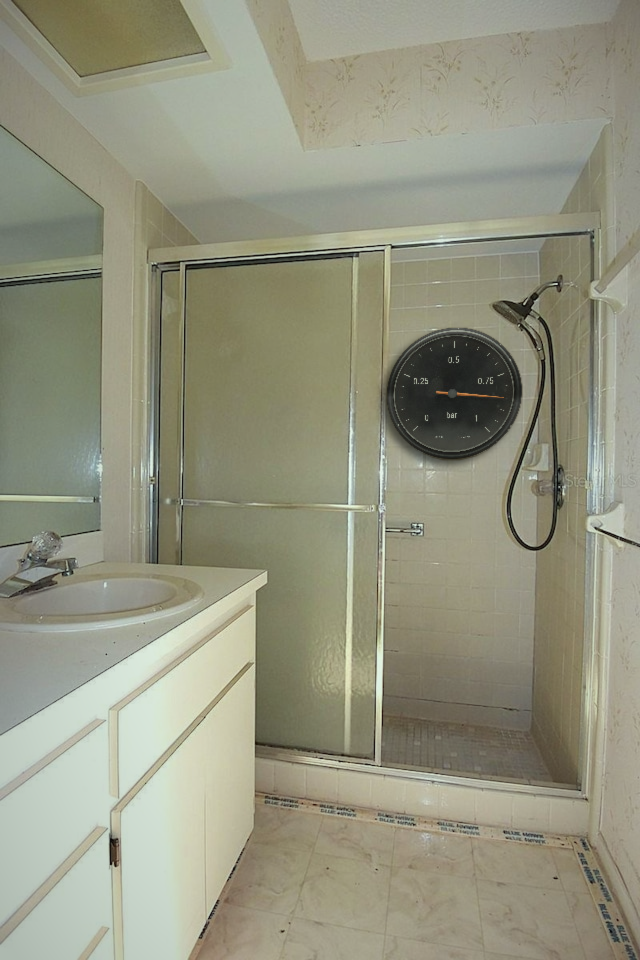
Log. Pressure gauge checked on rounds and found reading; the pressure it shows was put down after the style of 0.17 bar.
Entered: 0.85 bar
